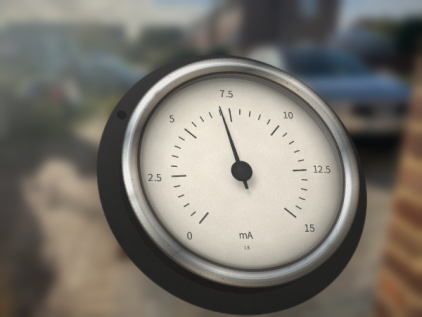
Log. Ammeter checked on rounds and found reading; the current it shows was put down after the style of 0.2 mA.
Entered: 7 mA
